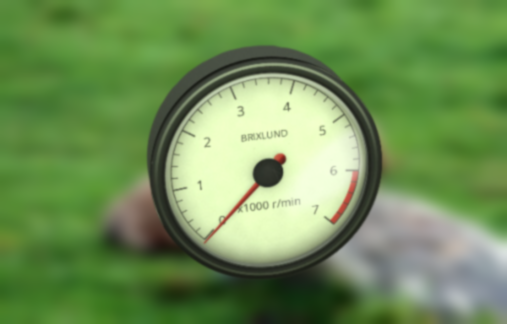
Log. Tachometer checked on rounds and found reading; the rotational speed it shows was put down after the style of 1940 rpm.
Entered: 0 rpm
